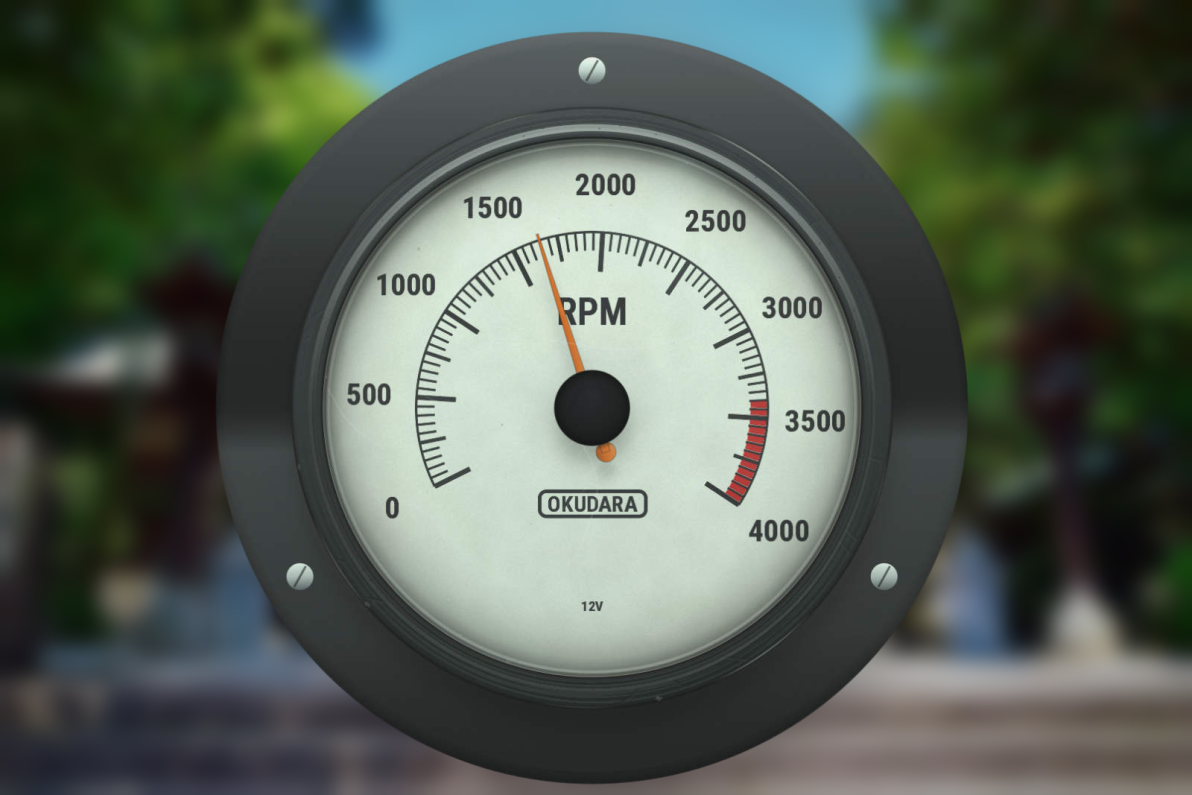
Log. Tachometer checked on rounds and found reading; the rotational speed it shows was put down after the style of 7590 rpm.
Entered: 1650 rpm
